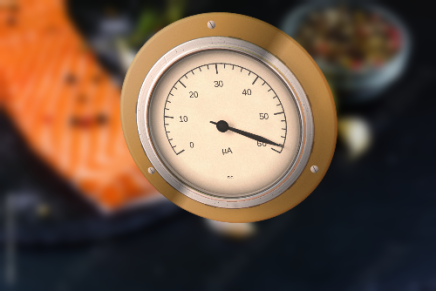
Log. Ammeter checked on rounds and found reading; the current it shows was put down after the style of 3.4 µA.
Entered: 58 µA
